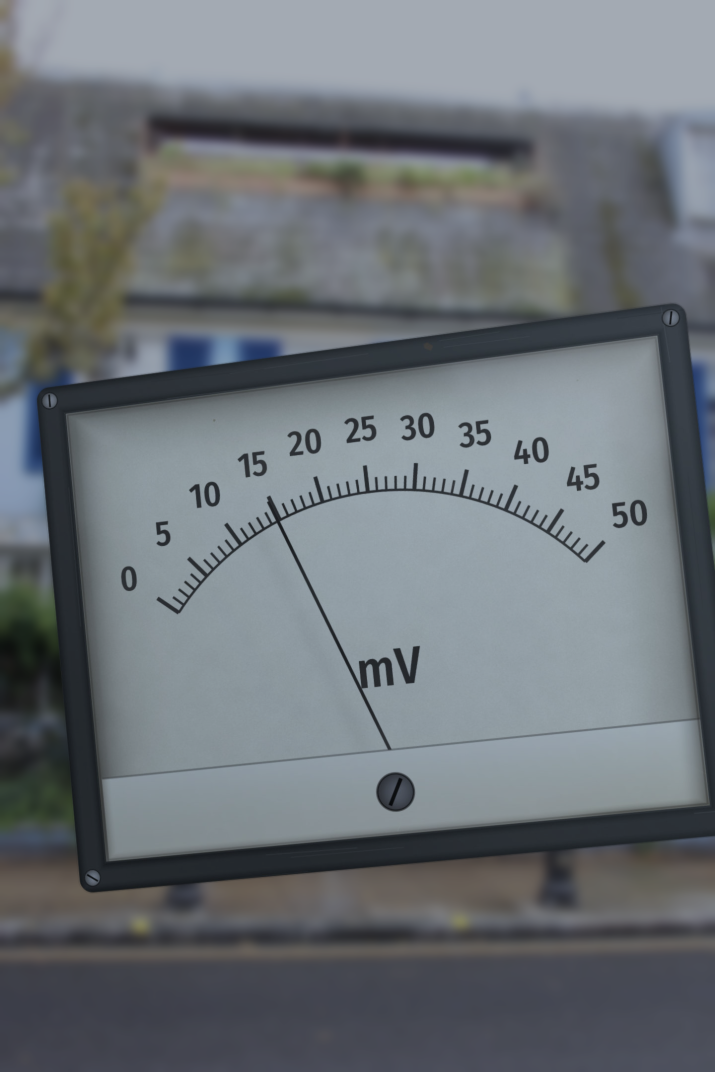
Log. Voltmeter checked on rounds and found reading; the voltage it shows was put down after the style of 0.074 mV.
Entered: 15 mV
